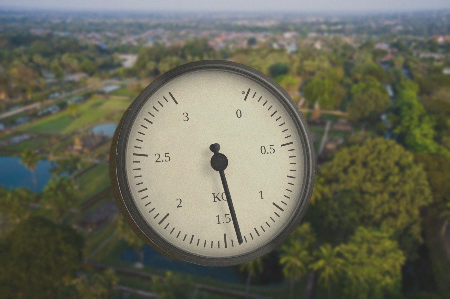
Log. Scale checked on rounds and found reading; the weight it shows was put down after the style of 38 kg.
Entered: 1.4 kg
